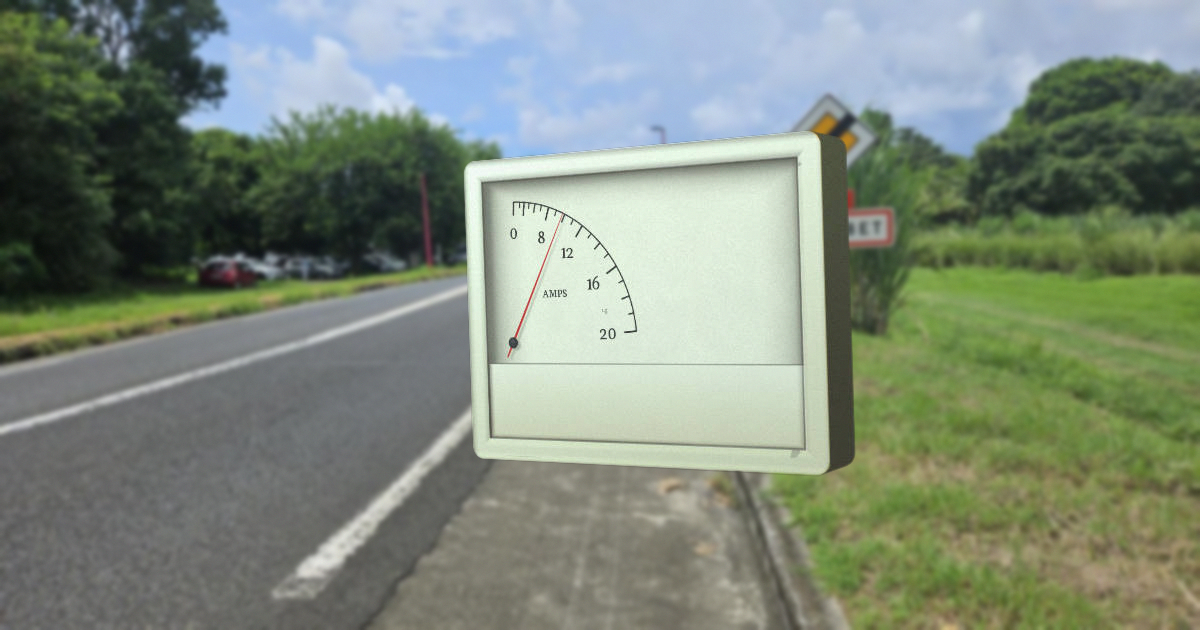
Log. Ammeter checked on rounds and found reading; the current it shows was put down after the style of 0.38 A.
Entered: 10 A
